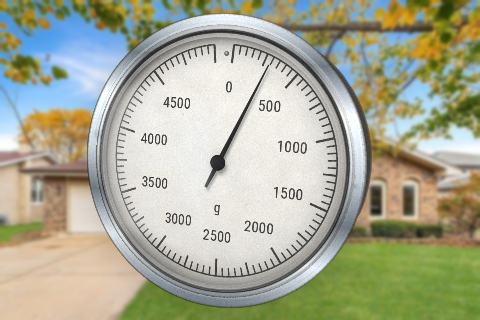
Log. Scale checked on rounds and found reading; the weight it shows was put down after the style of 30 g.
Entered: 300 g
